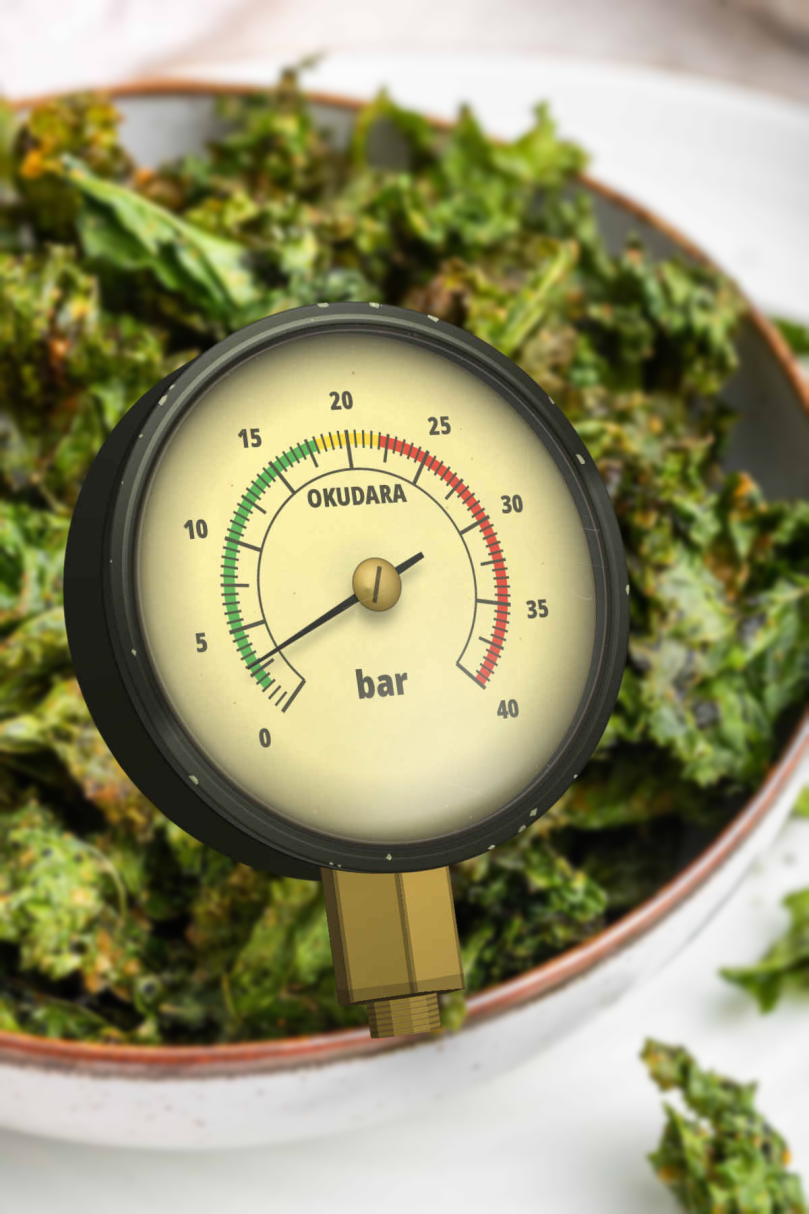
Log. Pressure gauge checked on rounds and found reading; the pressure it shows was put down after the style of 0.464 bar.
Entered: 3 bar
